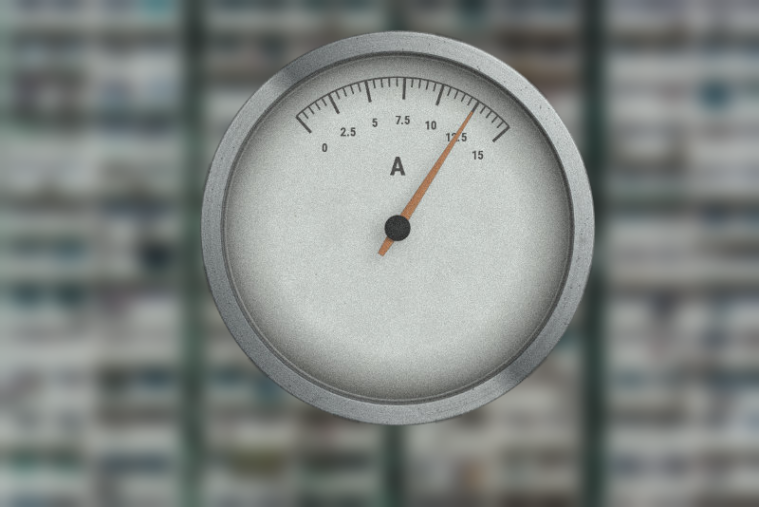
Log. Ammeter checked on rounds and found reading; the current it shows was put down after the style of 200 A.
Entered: 12.5 A
